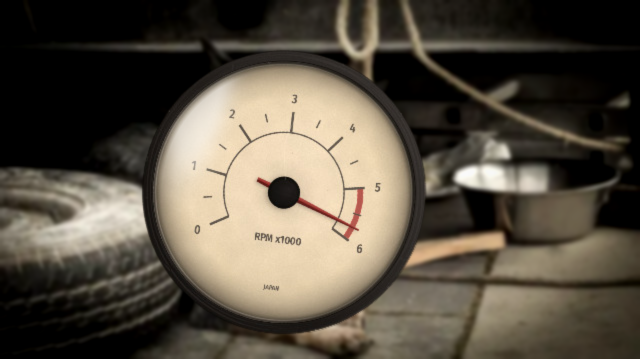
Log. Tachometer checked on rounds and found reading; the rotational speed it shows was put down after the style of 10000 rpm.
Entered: 5750 rpm
